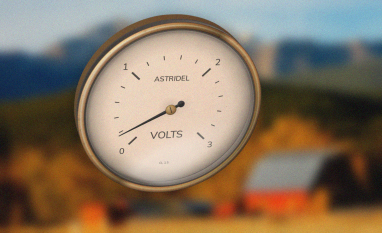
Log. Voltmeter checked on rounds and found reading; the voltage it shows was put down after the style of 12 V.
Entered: 0.2 V
